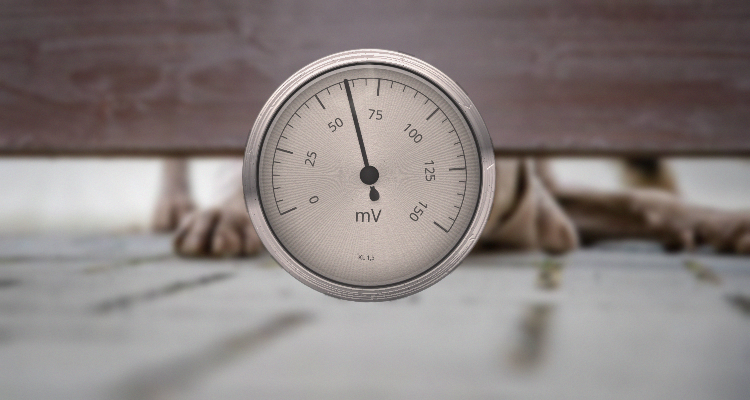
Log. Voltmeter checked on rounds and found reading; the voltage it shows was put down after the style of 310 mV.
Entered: 62.5 mV
